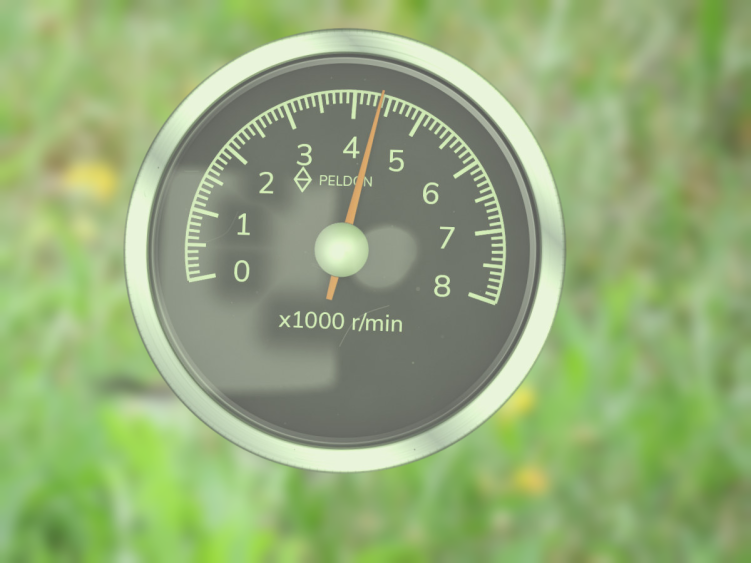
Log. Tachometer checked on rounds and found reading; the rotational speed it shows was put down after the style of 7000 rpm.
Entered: 4400 rpm
